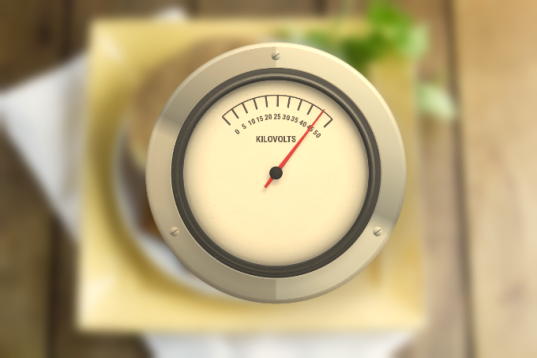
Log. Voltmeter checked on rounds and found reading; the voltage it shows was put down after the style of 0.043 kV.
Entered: 45 kV
